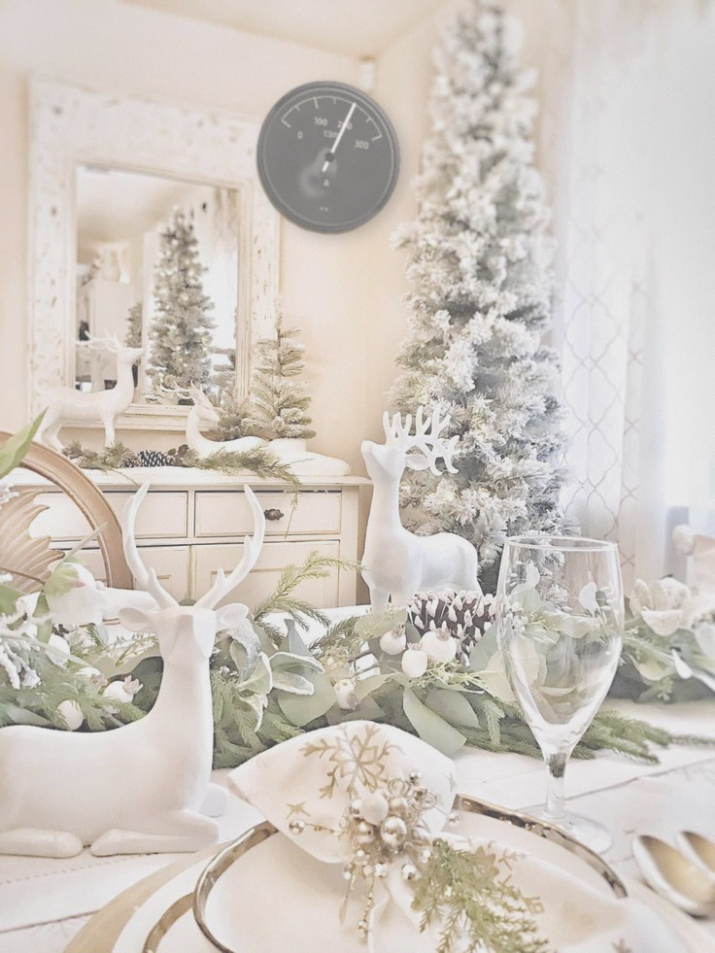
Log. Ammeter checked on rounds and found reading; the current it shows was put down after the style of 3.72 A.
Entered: 200 A
